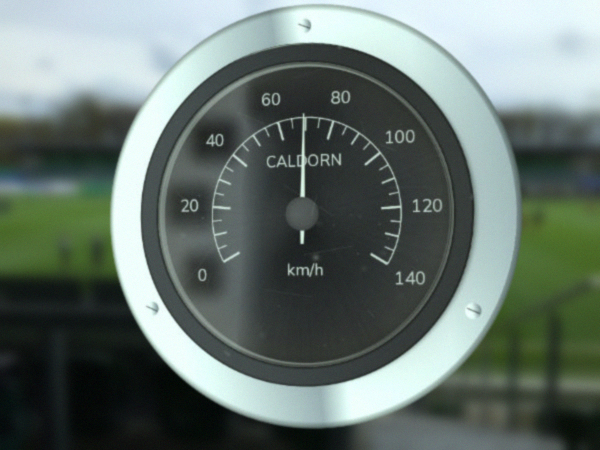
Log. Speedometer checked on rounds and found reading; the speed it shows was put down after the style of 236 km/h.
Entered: 70 km/h
